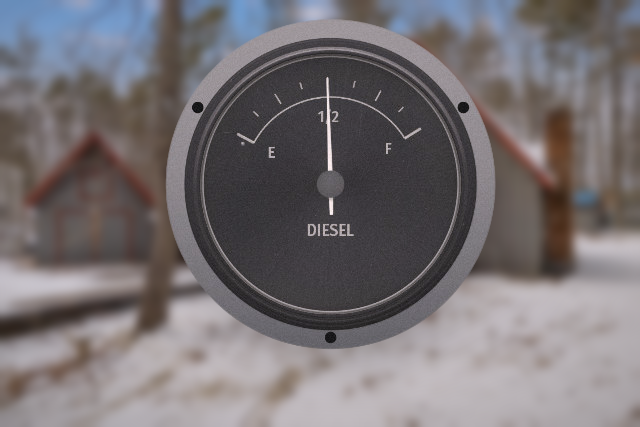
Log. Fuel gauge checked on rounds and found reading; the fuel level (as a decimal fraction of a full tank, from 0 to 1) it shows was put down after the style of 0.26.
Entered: 0.5
